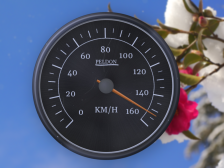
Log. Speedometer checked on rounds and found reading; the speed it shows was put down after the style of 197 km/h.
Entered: 152.5 km/h
